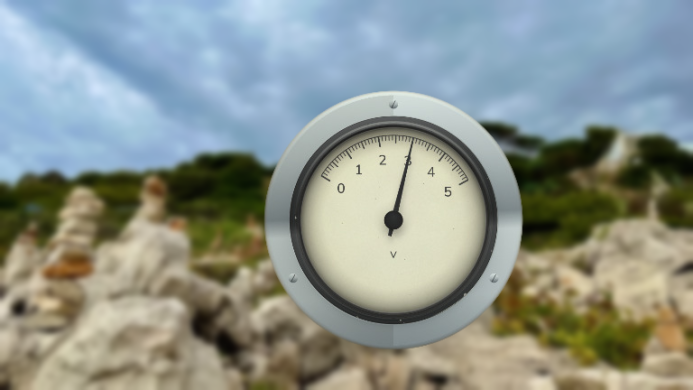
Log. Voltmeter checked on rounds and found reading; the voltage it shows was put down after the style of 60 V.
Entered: 3 V
